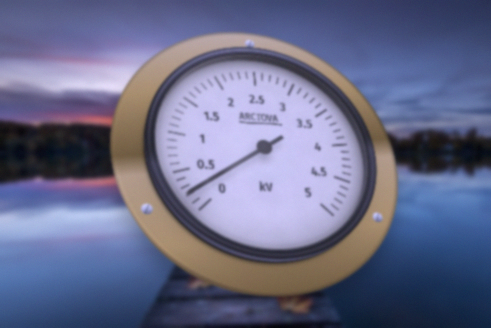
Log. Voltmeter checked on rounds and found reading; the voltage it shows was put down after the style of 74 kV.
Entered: 0.2 kV
